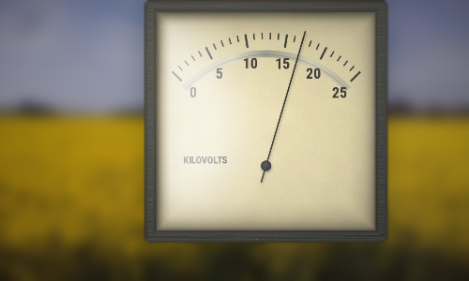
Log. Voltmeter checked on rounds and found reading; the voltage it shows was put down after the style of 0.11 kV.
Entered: 17 kV
